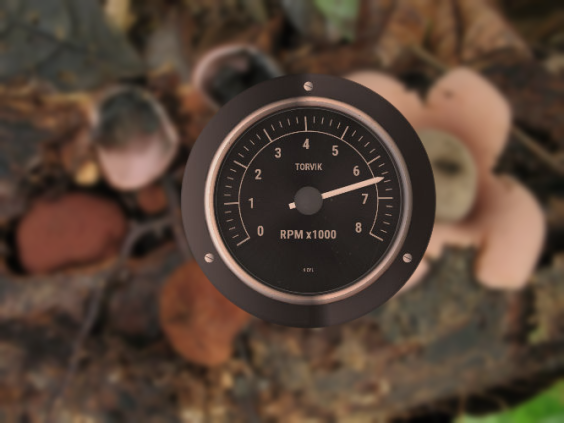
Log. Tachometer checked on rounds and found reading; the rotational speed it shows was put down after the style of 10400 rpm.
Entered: 6500 rpm
